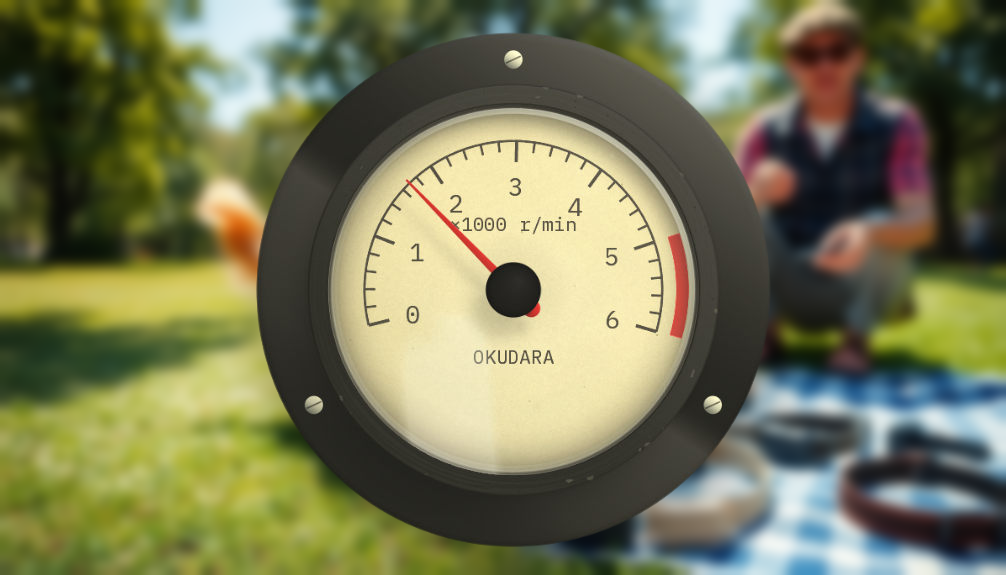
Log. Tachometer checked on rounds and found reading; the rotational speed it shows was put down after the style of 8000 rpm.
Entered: 1700 rpm
